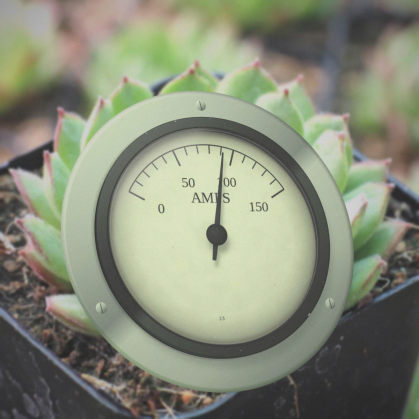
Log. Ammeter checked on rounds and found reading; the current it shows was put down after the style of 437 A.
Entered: 90 A
